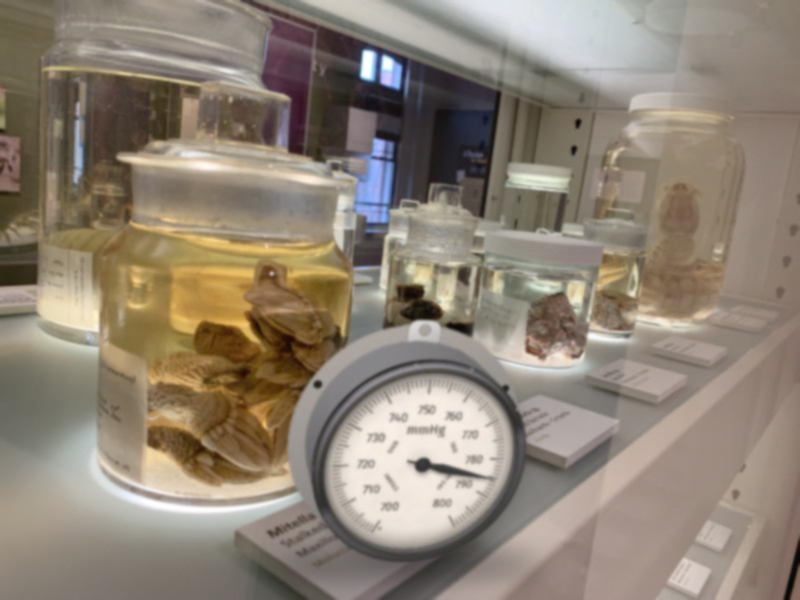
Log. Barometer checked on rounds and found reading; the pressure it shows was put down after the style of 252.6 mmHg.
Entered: 785 mmHg
